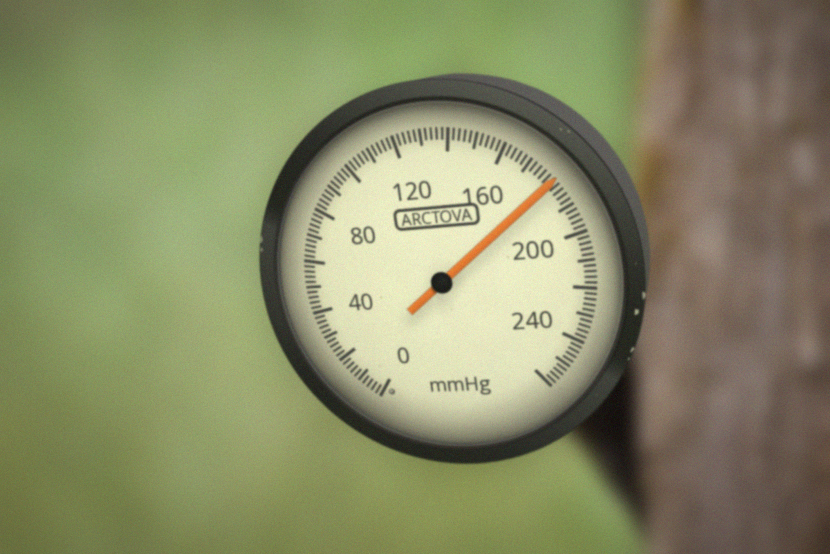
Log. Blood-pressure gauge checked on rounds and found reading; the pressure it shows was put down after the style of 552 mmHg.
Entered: 180 mmHg
